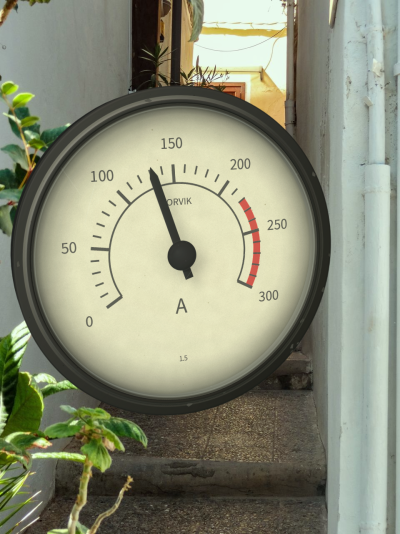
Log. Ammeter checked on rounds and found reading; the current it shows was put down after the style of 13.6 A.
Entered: 130 A
